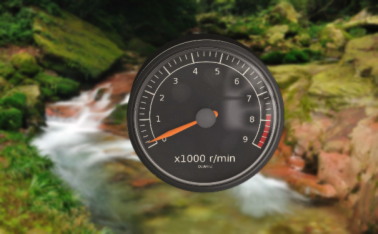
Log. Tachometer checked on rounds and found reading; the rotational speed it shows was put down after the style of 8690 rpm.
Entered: 200 rpm
